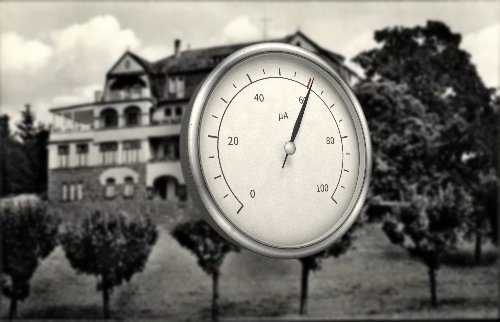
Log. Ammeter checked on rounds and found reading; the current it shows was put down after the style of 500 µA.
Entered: 60 µA
